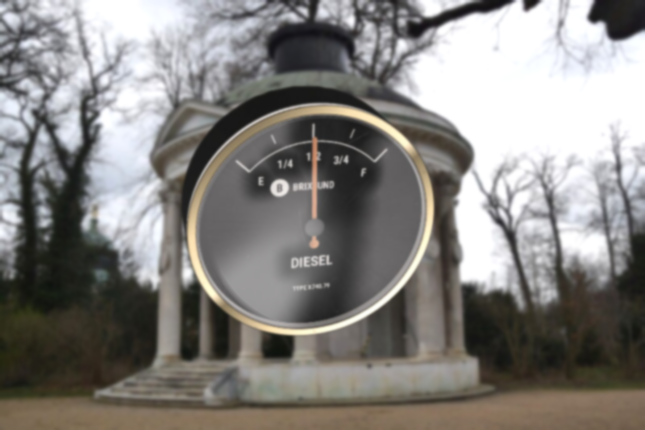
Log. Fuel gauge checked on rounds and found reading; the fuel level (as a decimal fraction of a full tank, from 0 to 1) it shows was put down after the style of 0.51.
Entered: 0.5
